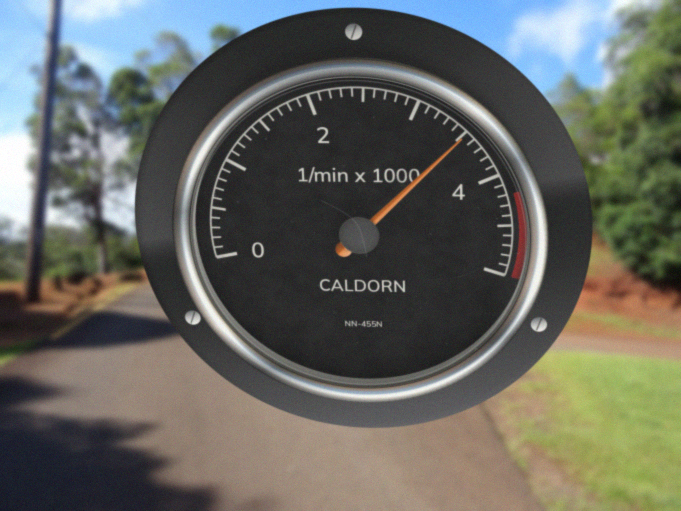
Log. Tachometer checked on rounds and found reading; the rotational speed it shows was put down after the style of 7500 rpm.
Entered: 3500 rpm
